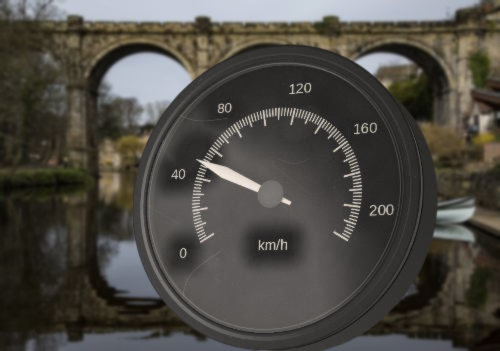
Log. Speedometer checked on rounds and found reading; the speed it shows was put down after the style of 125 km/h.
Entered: 50 km/h
